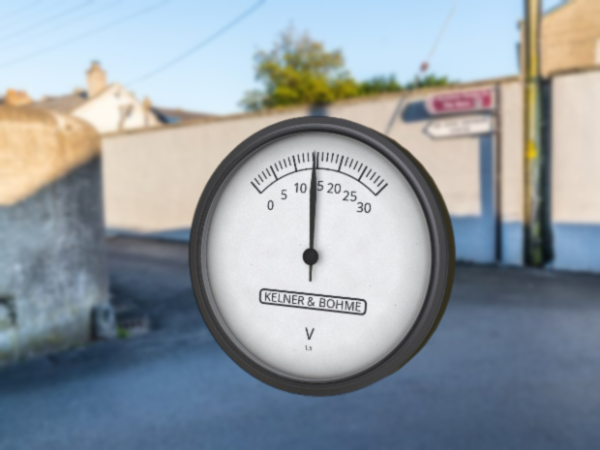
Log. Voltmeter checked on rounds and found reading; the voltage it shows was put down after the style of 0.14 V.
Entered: 15 V
